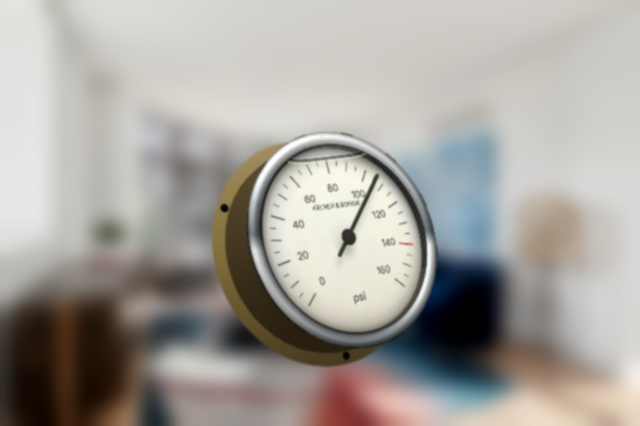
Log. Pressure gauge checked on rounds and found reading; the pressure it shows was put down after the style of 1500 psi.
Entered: 105 psi
